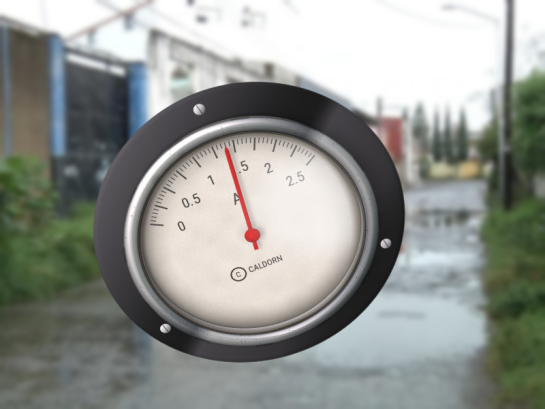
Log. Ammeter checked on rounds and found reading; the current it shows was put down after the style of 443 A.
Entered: 1.4 A
